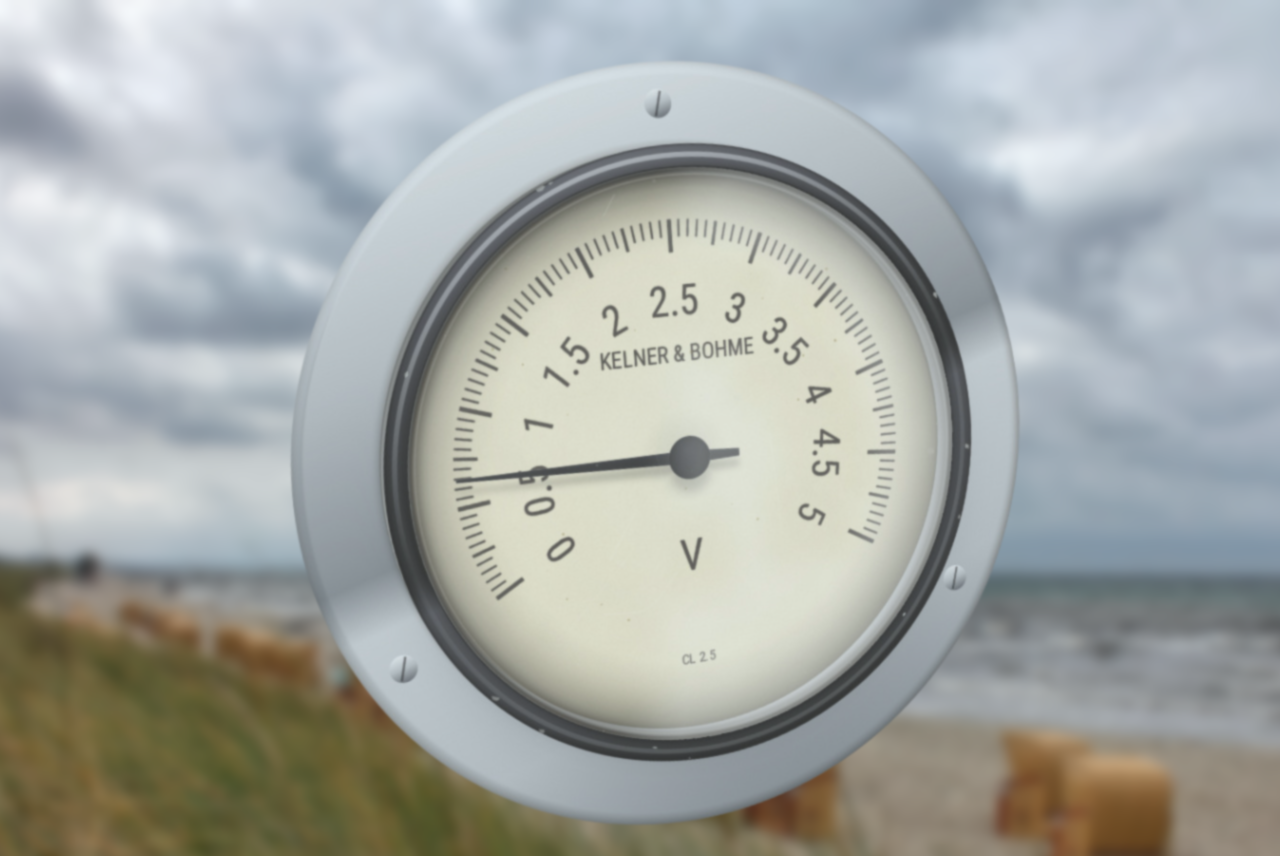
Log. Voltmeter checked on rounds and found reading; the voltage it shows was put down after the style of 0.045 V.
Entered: 0.65 V
